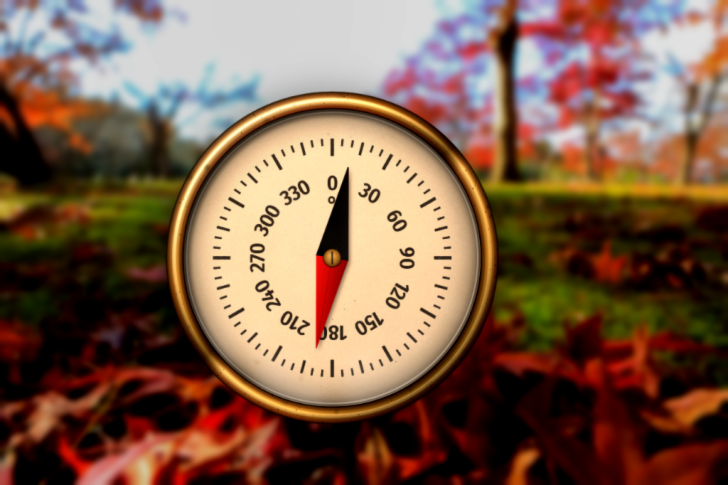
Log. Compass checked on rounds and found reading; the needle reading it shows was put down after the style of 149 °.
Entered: 190 °
